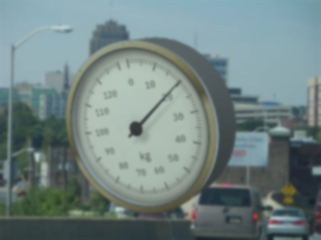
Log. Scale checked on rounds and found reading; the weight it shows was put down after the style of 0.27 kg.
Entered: 20 kg
